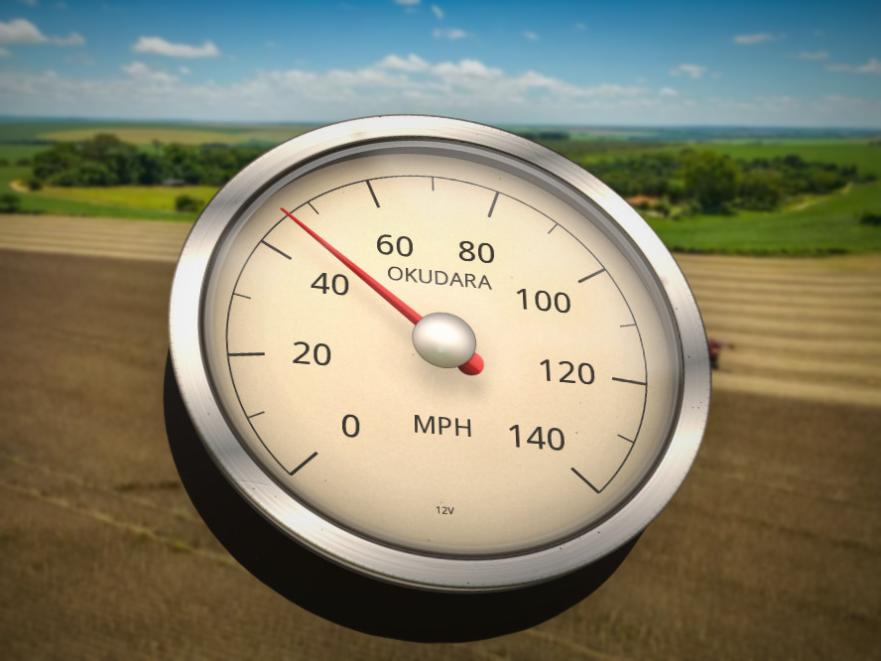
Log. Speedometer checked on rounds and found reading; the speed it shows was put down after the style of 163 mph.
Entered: 45 mph
